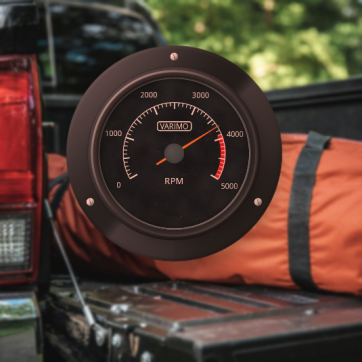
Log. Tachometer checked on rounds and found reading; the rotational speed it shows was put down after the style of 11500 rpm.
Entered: 3700 rpm
